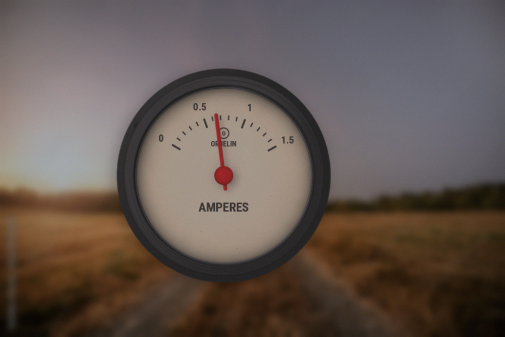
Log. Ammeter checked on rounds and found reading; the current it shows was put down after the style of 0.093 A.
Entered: 0.65 A
